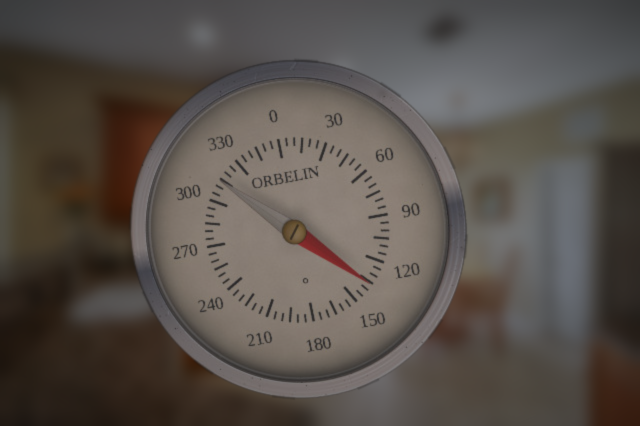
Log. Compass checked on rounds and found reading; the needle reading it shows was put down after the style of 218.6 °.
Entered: 135 °
